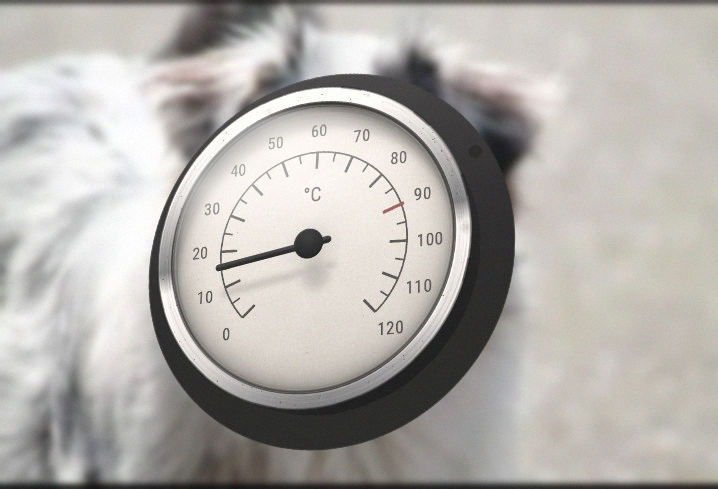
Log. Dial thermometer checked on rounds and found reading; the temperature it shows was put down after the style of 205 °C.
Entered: 15 °C
